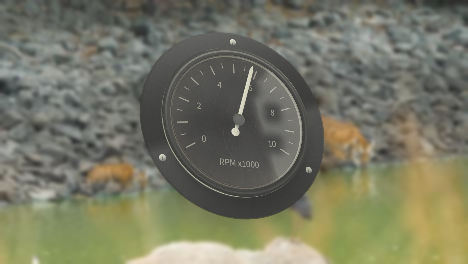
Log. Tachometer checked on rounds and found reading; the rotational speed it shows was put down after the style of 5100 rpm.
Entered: 5750 rpm
